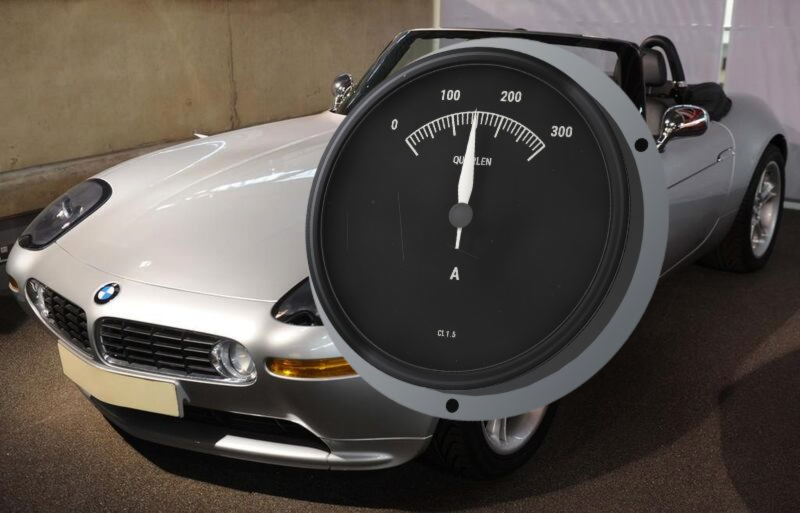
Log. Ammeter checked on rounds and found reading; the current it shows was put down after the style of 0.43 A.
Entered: 150 A
